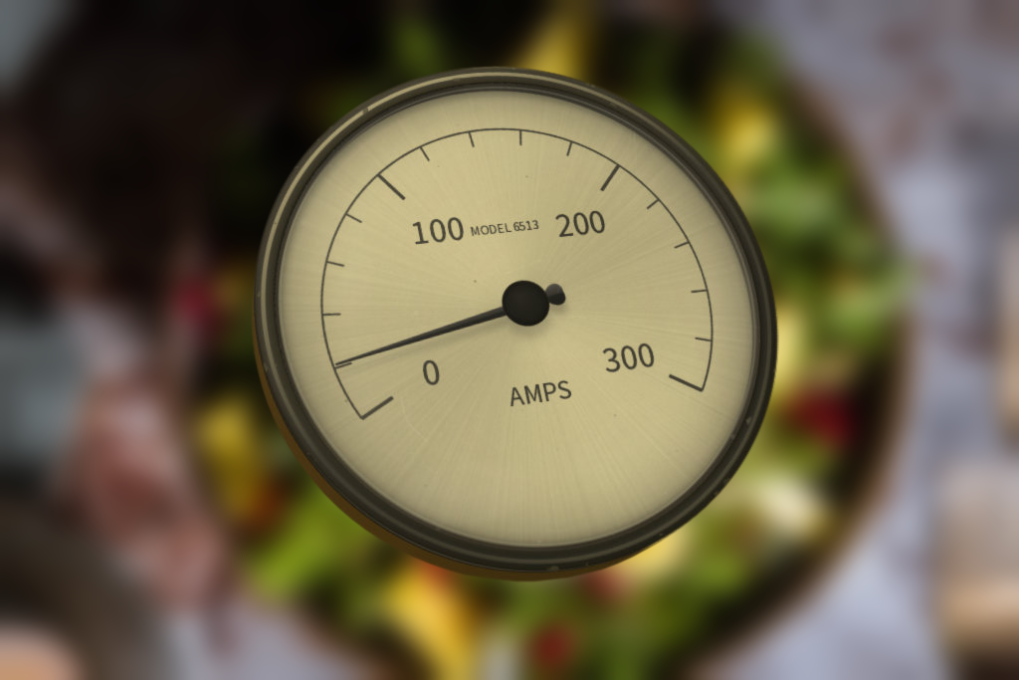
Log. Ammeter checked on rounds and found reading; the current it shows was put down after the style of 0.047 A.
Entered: 20 A
